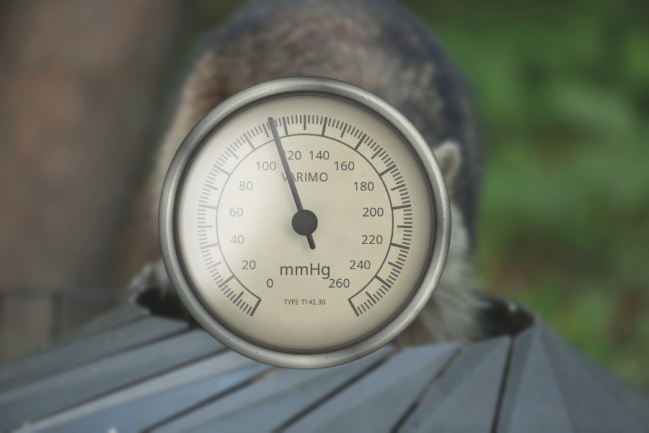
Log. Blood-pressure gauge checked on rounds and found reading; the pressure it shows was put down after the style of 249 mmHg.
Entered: 114 mmHg
